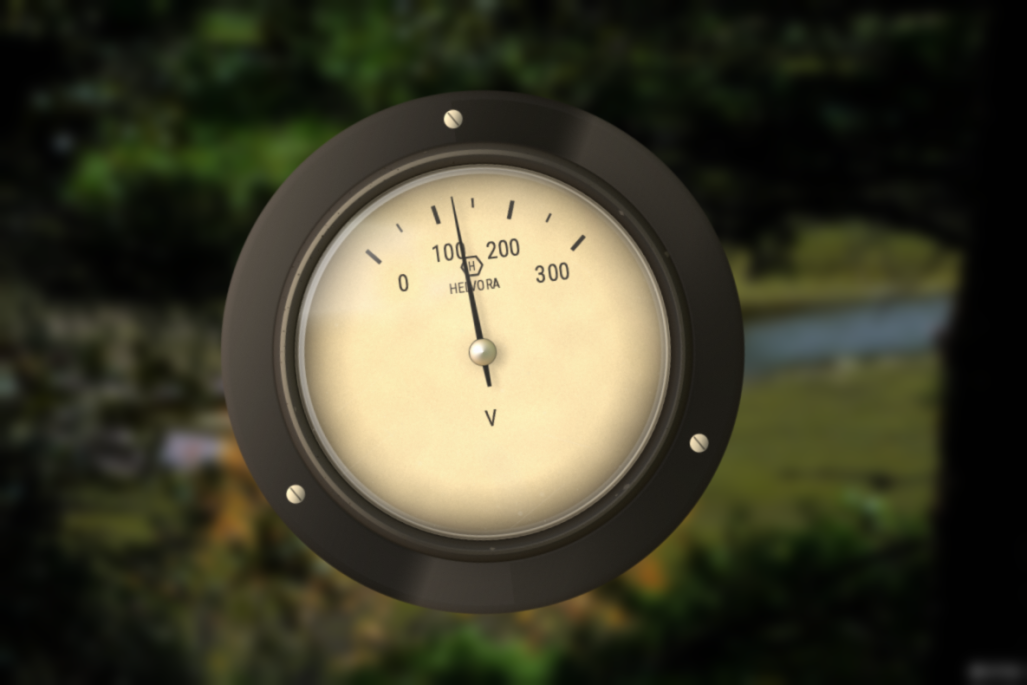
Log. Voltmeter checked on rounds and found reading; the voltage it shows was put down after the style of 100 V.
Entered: 125 V
